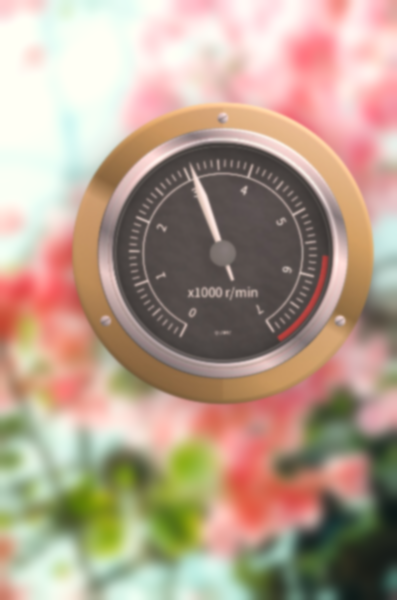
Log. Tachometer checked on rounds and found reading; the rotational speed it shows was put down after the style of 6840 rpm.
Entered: 3100 rpm
